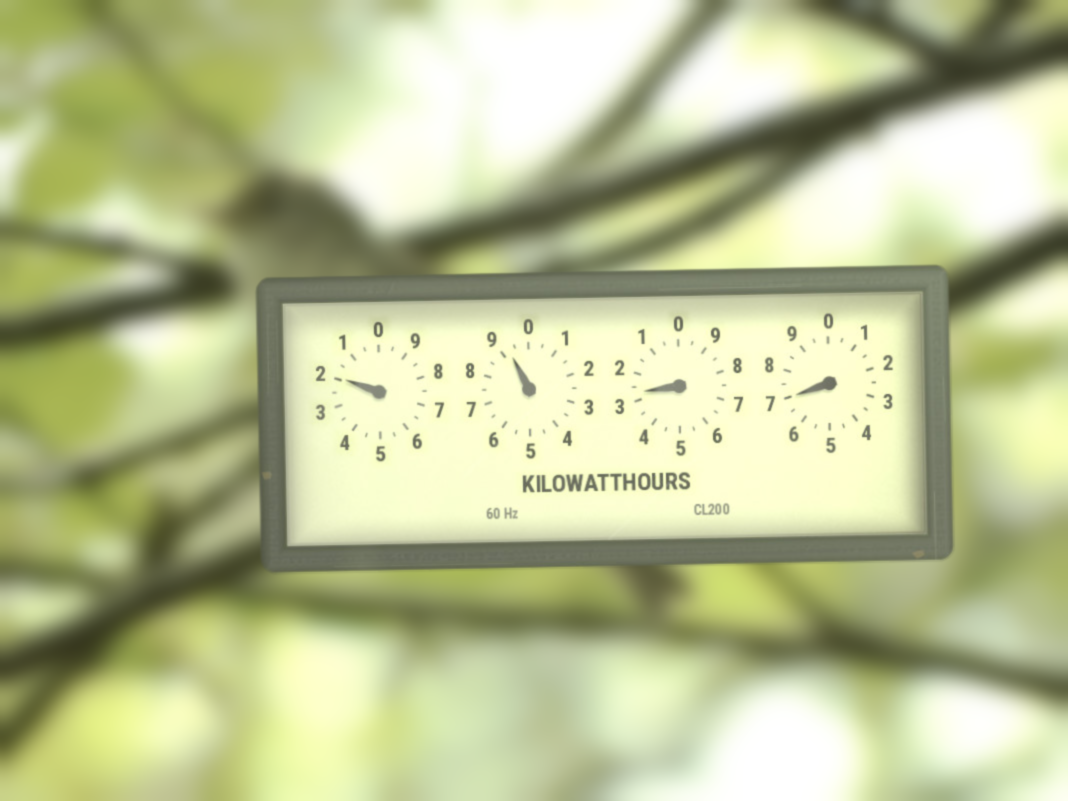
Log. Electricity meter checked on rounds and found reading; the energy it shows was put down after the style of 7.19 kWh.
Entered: 1927 kWh
